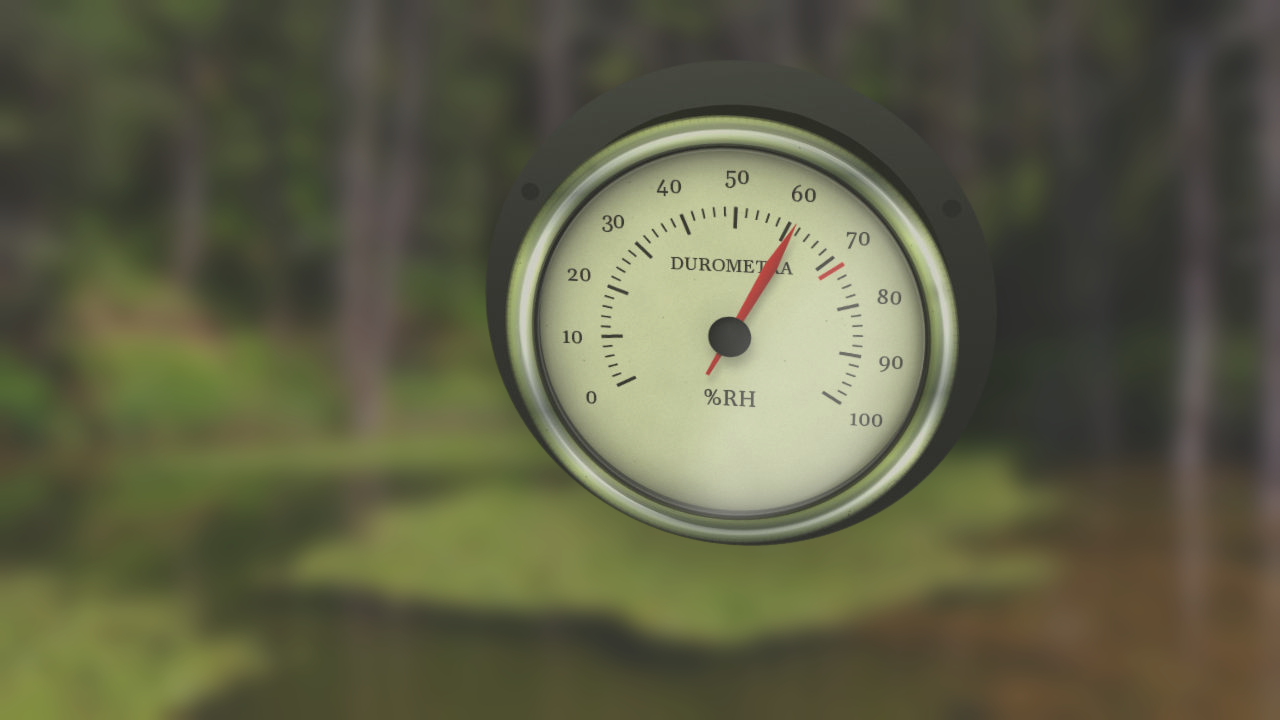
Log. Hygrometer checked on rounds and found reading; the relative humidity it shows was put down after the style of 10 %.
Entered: 61 %
